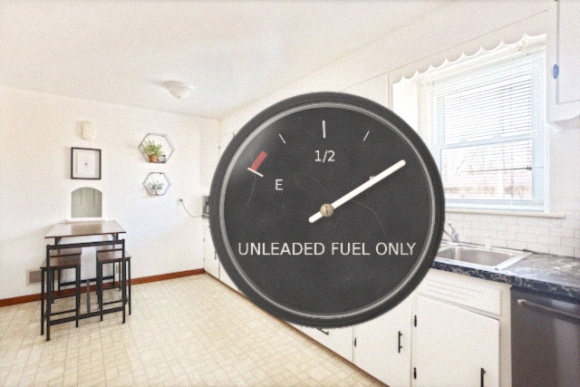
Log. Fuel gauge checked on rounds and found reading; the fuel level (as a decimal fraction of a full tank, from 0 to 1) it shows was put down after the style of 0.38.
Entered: 1
